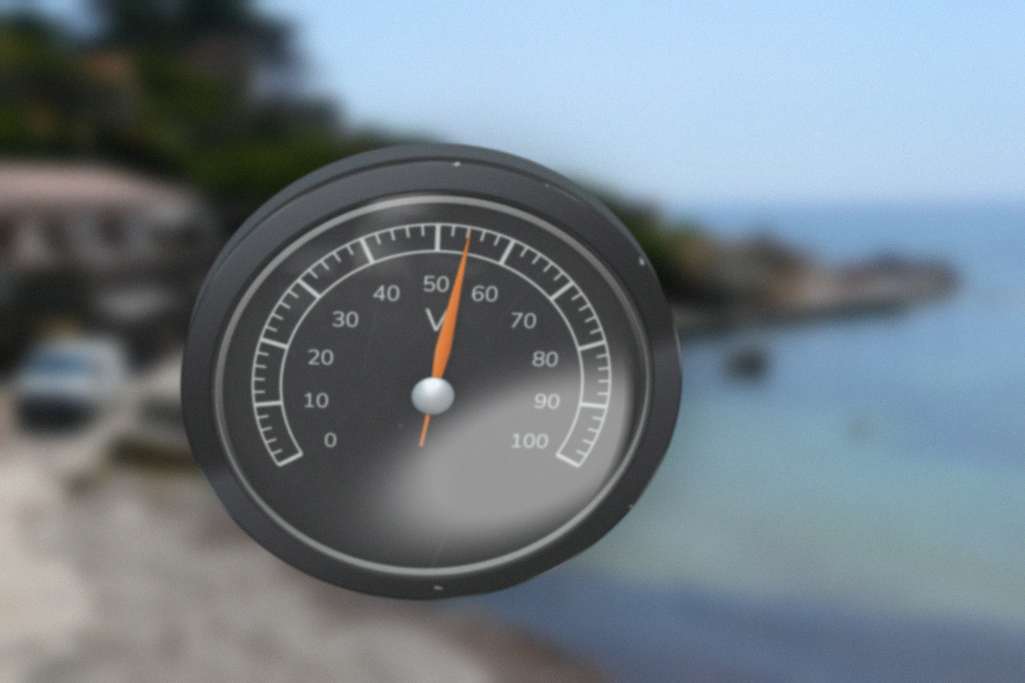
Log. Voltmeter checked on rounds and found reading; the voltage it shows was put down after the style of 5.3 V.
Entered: 54 V
